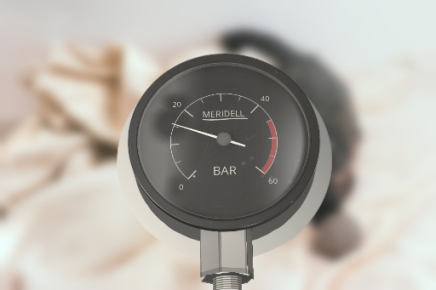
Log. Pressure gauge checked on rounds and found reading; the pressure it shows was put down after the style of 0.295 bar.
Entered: 15 bar
